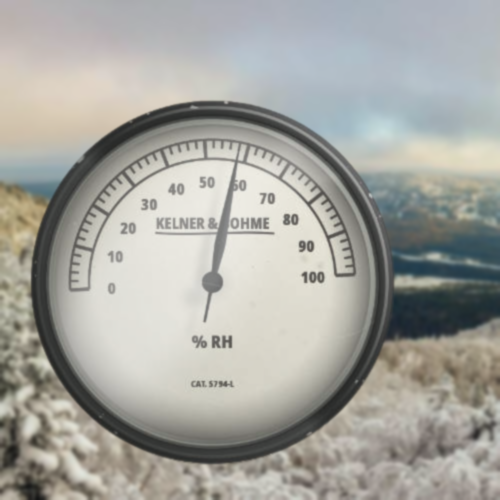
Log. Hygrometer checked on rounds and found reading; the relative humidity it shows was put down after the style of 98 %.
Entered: 58 %
